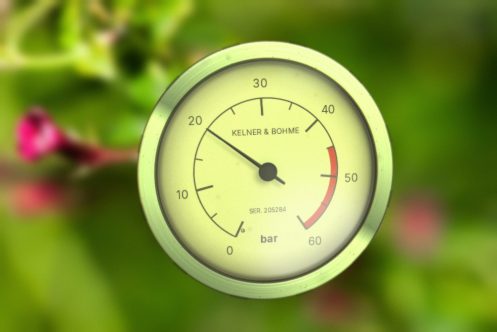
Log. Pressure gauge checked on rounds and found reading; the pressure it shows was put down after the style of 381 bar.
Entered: 20 bar
